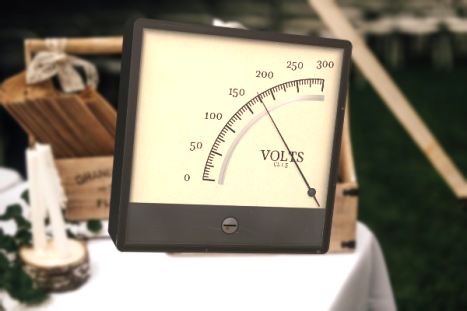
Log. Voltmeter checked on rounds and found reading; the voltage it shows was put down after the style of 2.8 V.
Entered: 175 V
